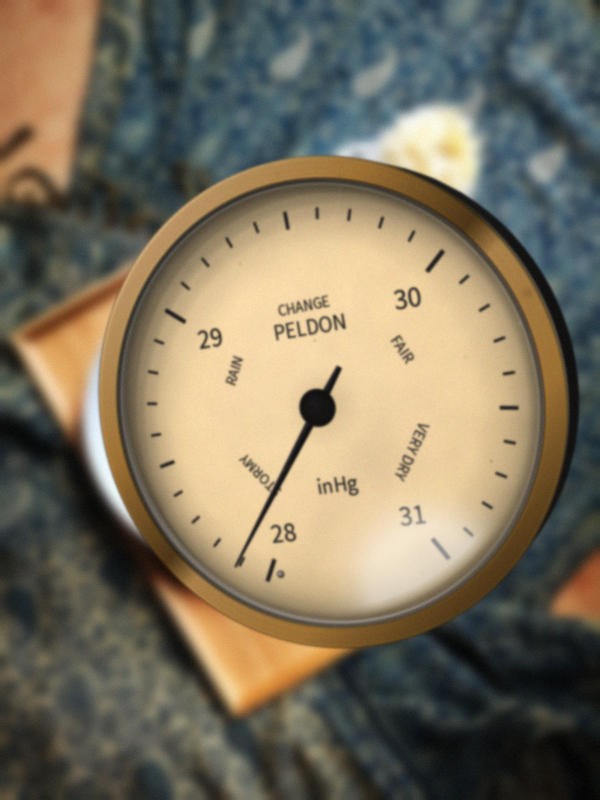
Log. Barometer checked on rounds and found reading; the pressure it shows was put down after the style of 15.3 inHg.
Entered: 28.1 inHg
